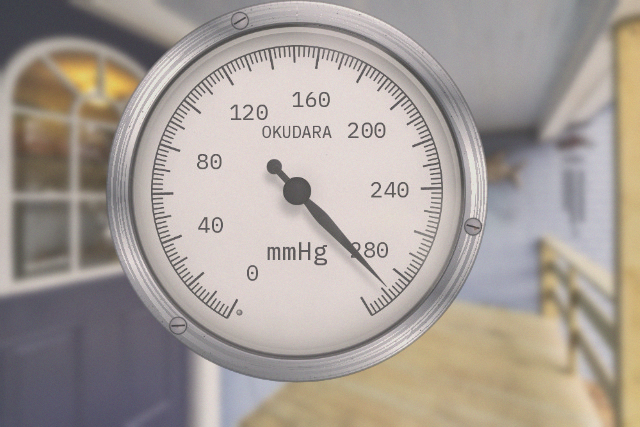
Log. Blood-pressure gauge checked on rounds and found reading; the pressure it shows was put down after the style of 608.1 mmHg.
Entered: 288 mmHg
